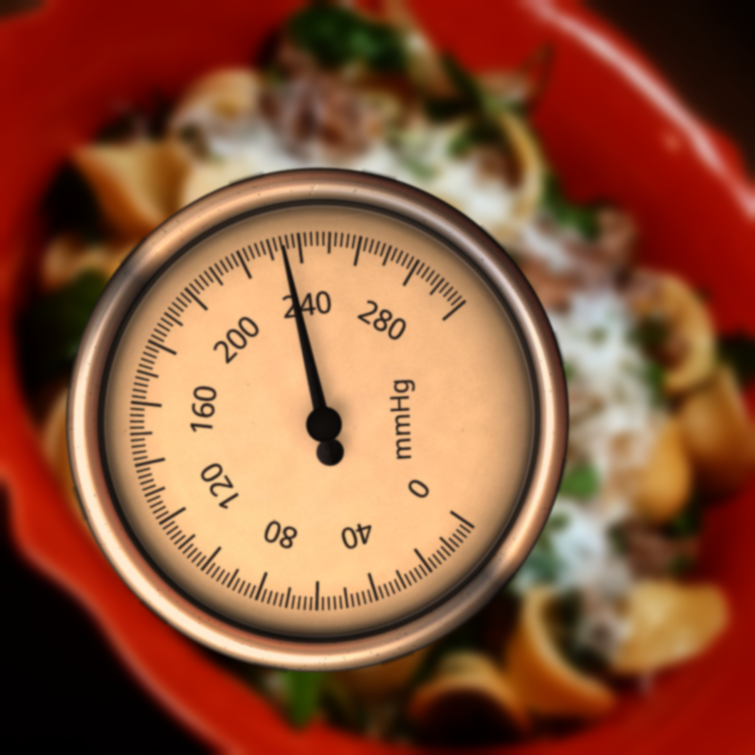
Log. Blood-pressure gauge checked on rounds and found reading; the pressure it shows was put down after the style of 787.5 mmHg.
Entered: 234 mmHg
